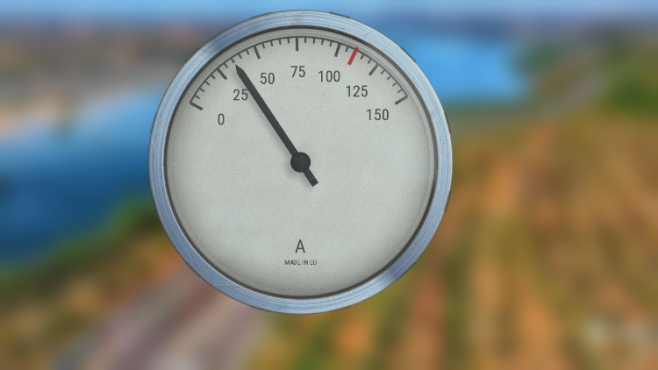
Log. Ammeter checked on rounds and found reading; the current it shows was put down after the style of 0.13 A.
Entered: 35 A
